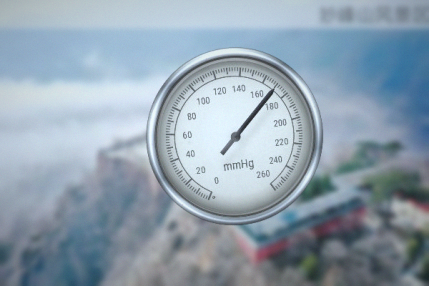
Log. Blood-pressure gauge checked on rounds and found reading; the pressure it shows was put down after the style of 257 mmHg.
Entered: 170 mmHg
